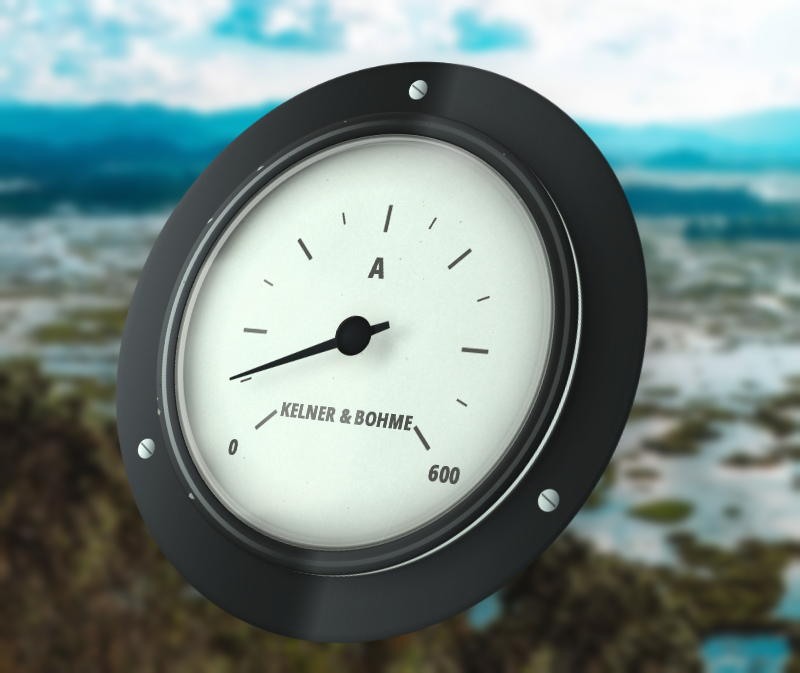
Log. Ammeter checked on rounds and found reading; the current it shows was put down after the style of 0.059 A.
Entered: 50 A
